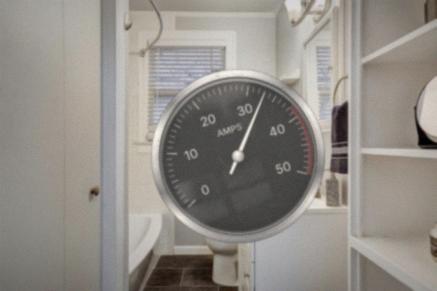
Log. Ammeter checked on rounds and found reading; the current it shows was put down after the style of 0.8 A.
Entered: 33 A
